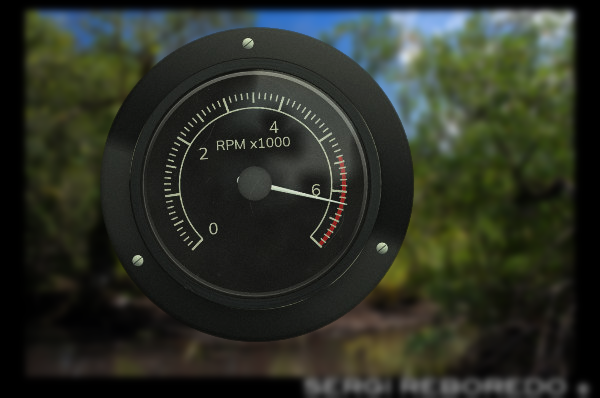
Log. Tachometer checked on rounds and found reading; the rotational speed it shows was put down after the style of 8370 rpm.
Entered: 6200 rpm
